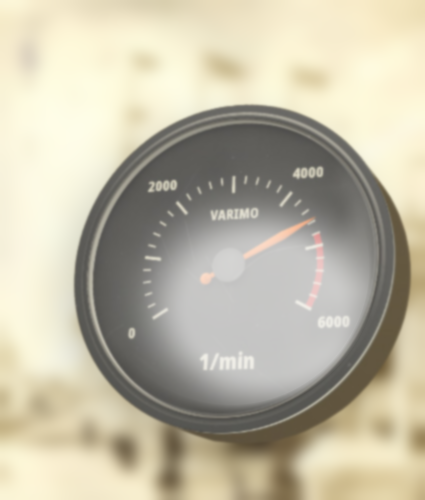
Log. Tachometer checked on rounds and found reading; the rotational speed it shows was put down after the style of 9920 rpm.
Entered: 4600 rpm
